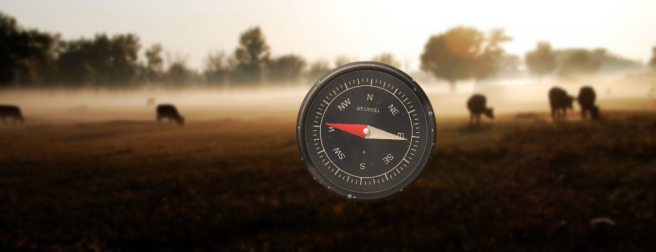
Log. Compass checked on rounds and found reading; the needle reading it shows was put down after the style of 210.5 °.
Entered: 275 °
